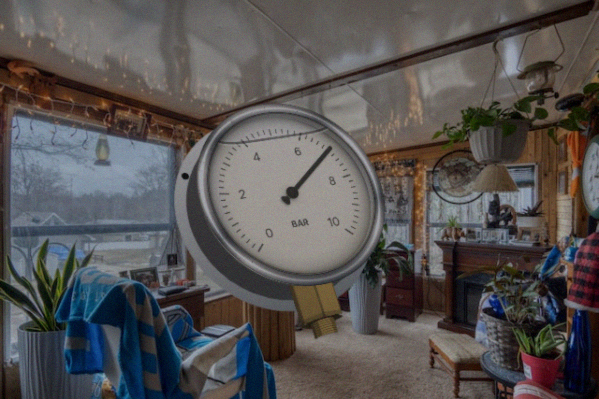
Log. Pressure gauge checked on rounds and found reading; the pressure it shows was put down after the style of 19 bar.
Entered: 7 bar
